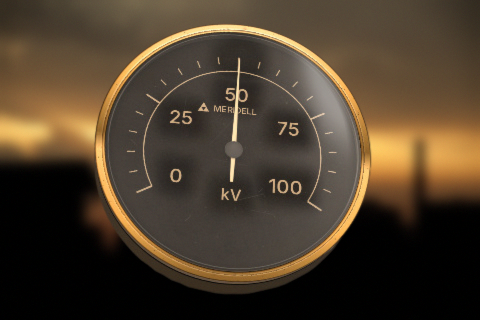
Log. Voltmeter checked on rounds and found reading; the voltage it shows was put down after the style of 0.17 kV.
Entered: 50 kV
